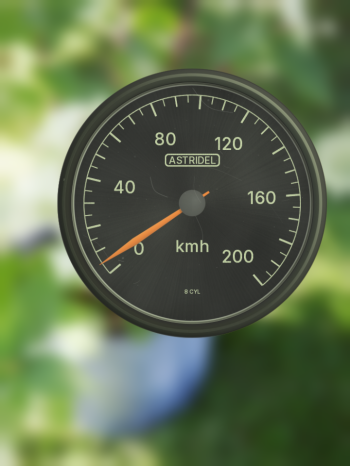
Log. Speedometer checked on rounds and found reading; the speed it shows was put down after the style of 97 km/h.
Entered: 5 km/h
